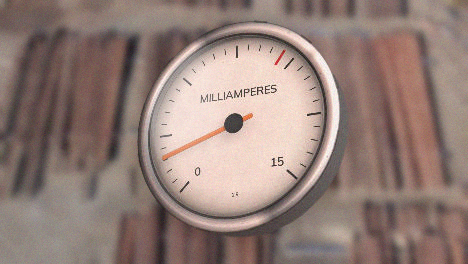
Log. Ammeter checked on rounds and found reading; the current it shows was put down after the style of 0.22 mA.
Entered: 1.5 mA
